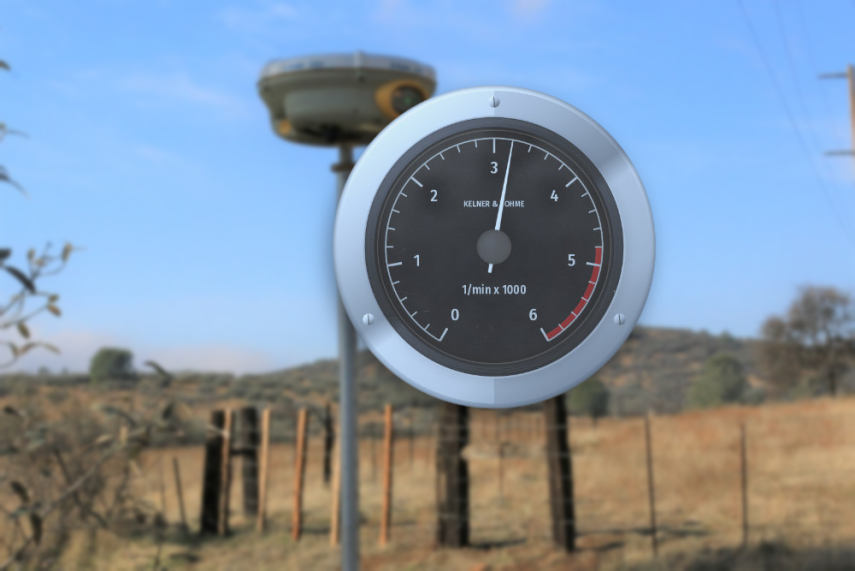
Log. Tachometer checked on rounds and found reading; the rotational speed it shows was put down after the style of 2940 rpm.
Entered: 3200 rpm
